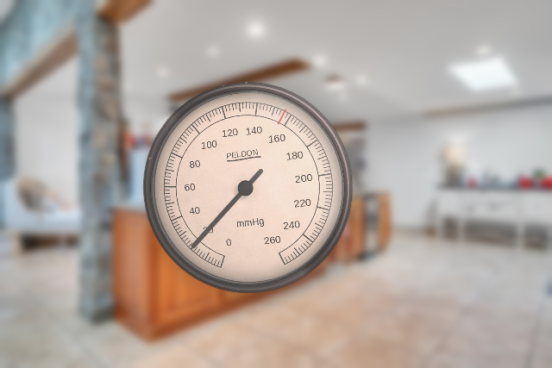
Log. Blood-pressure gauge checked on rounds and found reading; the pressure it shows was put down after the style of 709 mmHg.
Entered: 20 mmHg
